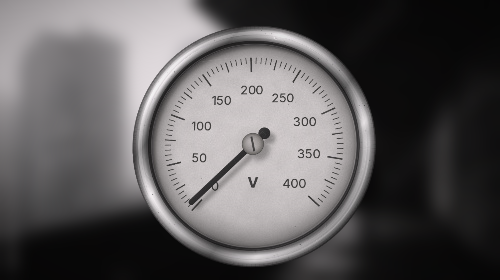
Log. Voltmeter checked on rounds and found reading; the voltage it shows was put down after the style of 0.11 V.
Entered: 5 V
